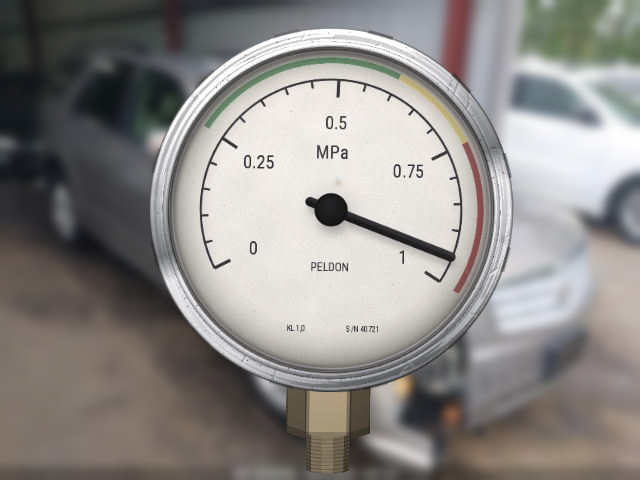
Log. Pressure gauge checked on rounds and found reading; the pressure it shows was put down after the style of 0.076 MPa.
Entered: 0.95 MPa
